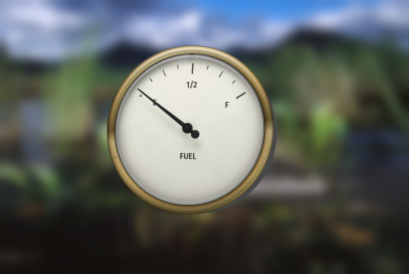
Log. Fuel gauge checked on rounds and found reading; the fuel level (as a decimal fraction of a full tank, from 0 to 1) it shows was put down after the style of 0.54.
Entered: 0
